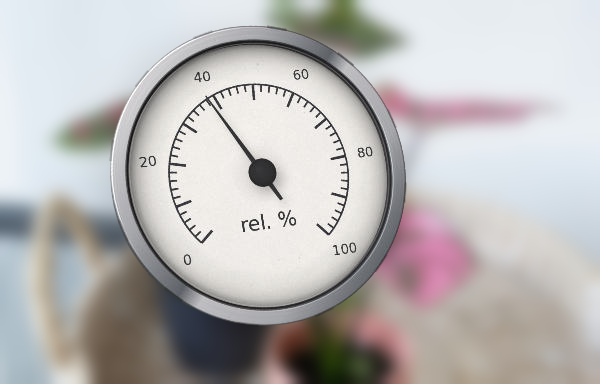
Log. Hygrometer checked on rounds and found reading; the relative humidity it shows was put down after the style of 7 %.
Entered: 38 %
